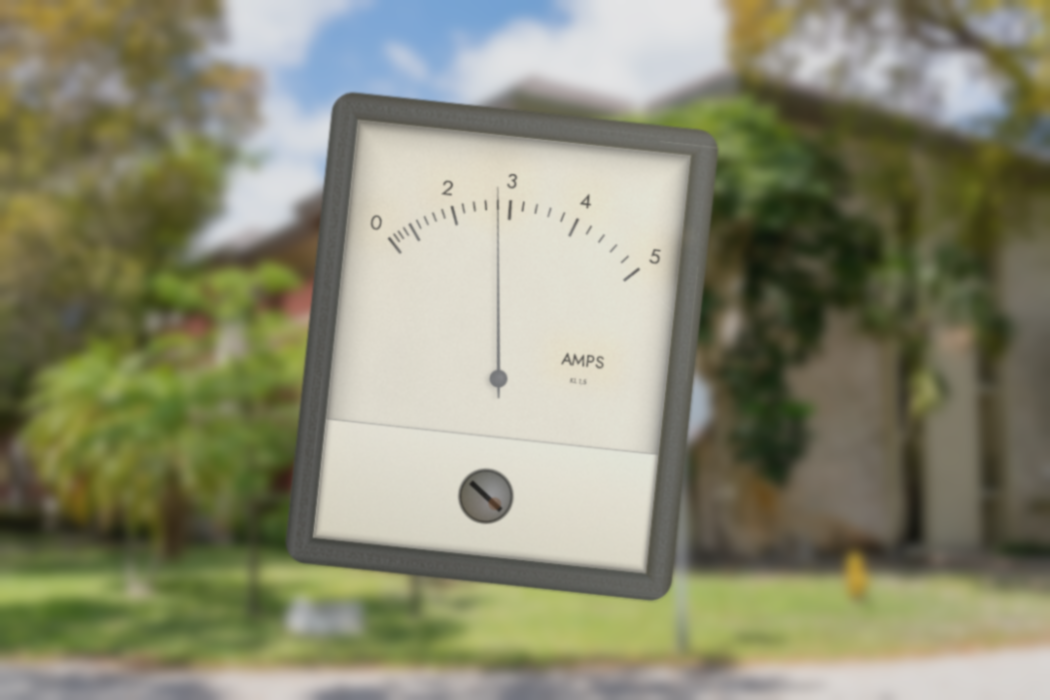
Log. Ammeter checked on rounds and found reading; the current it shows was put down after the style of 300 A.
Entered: 2.8 A
